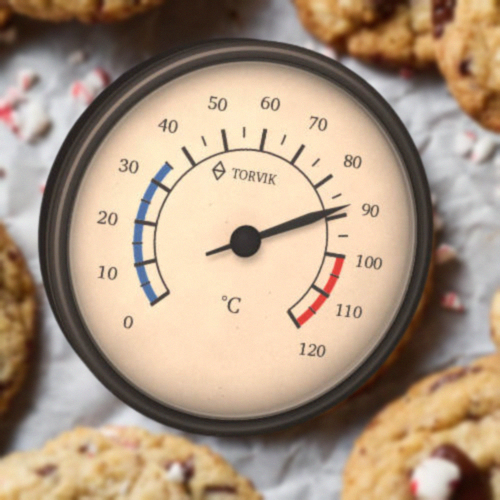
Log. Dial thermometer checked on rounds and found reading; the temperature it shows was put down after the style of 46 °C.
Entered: 87.5 °C
